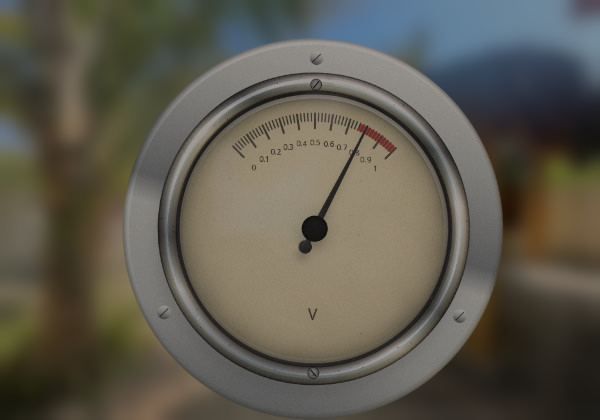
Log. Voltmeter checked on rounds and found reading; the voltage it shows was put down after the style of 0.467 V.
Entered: 0.8 V
